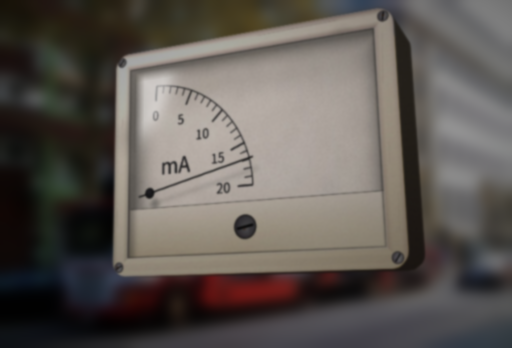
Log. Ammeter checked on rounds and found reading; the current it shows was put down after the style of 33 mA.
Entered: 17 mA
